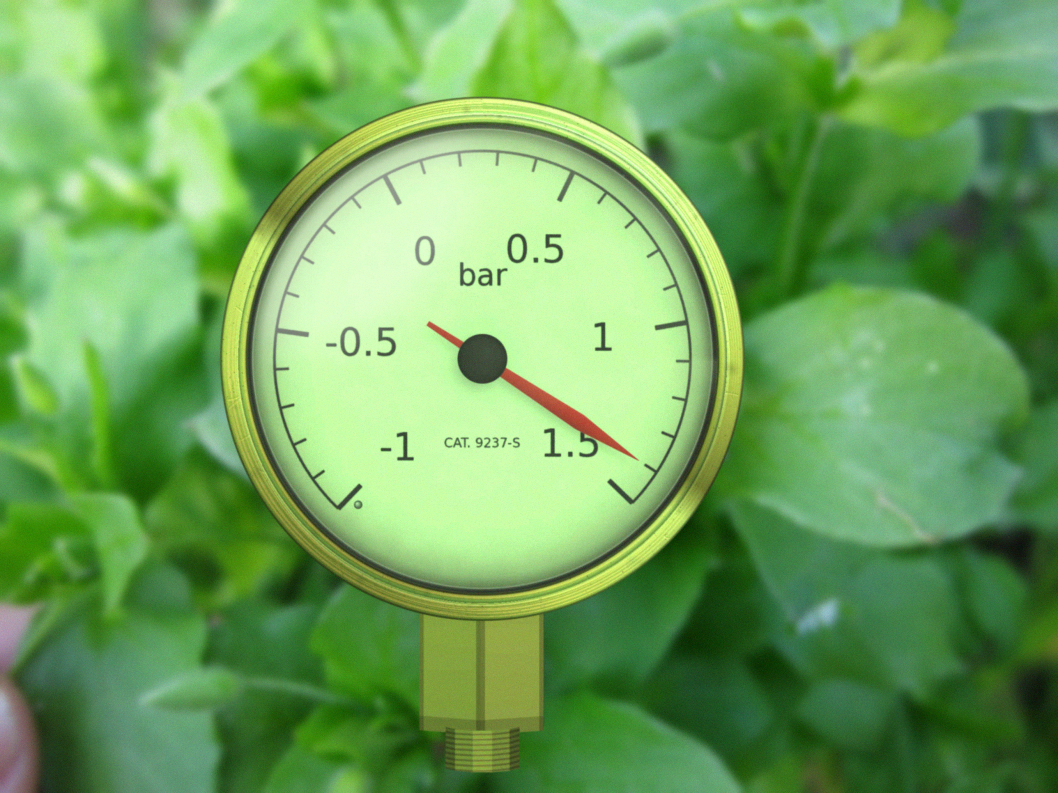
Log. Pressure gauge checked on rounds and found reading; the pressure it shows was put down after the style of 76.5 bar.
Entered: 1.4 bar
